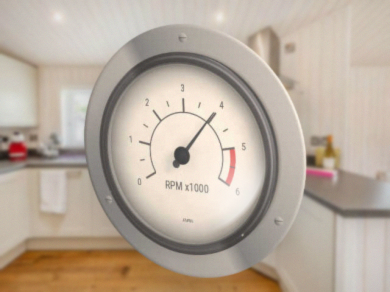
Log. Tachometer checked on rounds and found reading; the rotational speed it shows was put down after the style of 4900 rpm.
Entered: 4000 rpm
